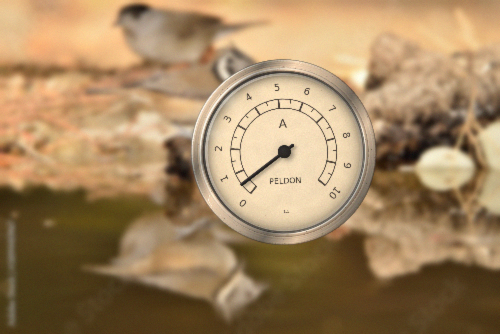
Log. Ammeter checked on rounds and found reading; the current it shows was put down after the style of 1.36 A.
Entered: 0.5 A
